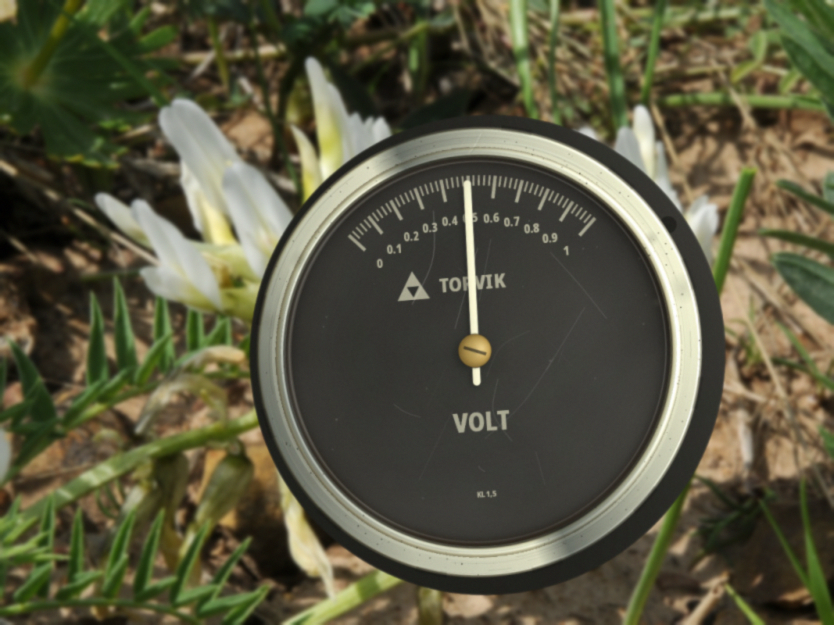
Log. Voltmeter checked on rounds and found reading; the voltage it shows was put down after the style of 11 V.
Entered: 0.5 V
